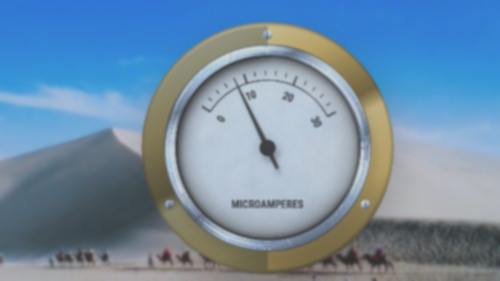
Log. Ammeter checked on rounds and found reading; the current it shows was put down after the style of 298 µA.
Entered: 8 µA
